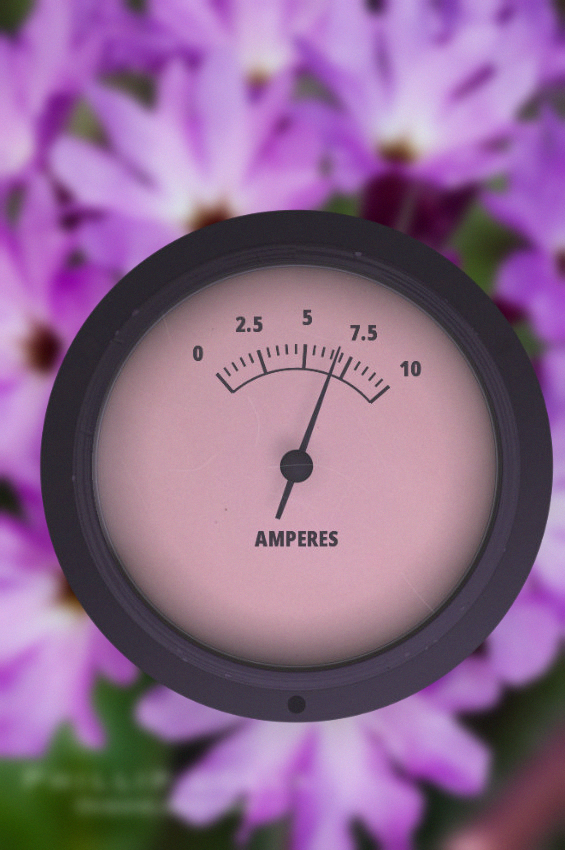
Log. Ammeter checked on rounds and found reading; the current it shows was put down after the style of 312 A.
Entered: 6.75 A
